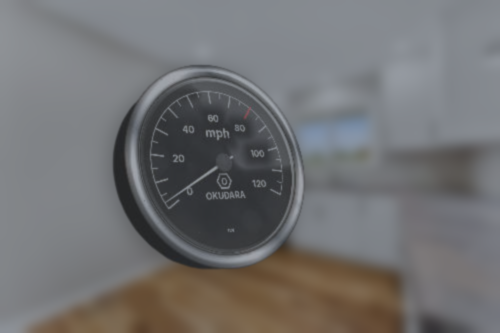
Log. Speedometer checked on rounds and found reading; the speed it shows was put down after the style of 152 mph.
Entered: 2.5 mph
